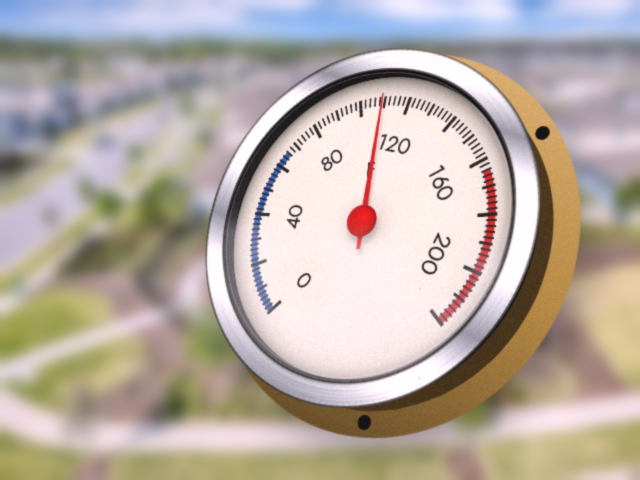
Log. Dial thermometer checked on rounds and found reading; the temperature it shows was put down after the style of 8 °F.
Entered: 110 °F
